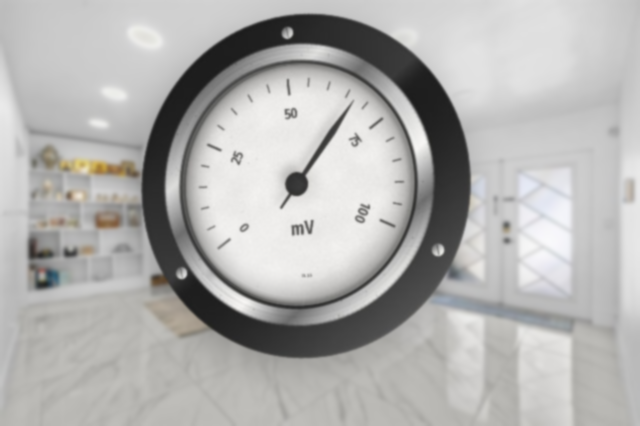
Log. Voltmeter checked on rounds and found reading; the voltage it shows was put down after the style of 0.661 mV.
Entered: 67.5 mV
